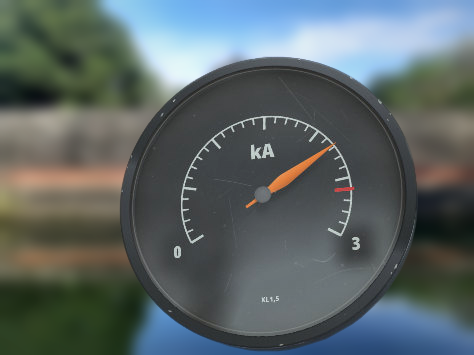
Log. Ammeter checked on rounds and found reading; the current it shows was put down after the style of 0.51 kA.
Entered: 2.2 kA
